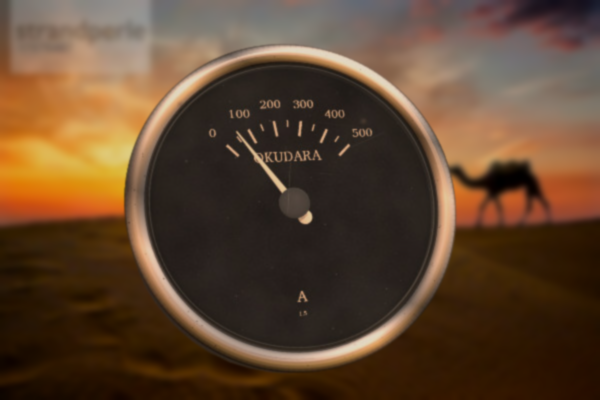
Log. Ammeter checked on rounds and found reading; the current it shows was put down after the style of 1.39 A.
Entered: 50 A
